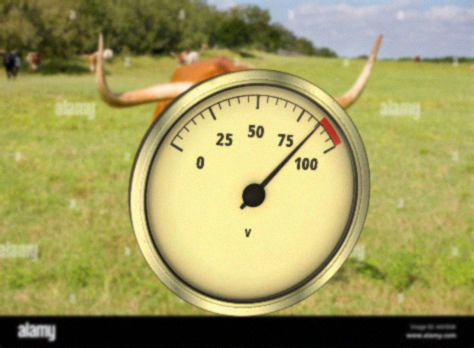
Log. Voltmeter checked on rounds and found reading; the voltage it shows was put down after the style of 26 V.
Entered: 85 V
